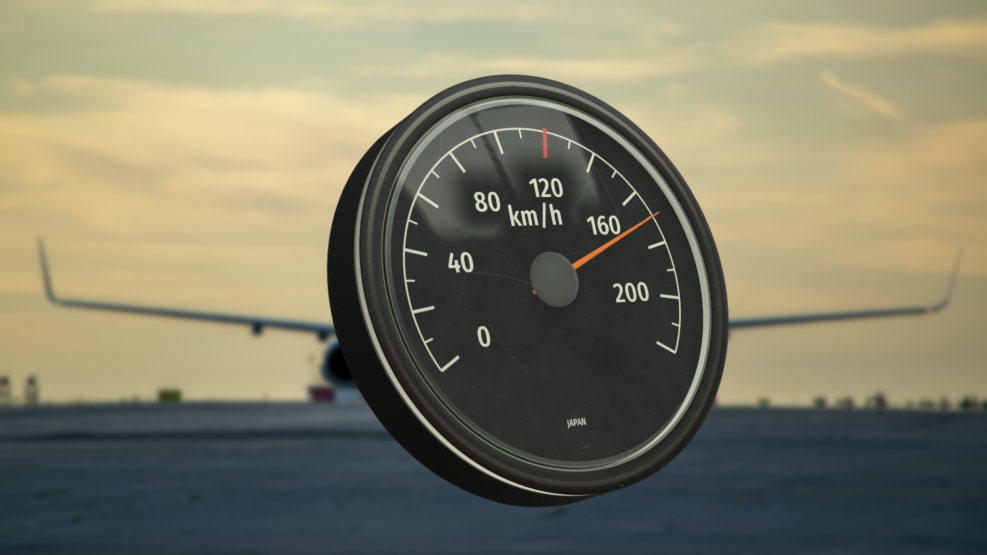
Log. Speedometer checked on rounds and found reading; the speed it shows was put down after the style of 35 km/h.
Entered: 170 km/h
